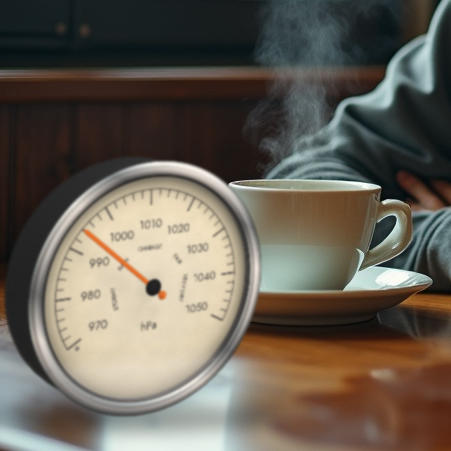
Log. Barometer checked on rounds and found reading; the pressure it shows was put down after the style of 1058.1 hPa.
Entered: 994 hPa
